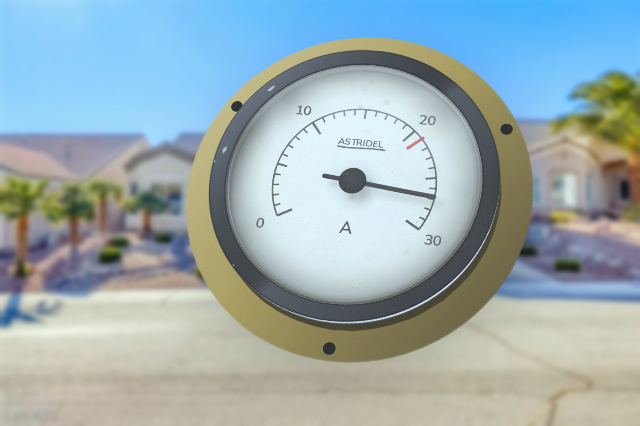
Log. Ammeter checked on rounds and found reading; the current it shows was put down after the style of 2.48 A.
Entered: 27 A
